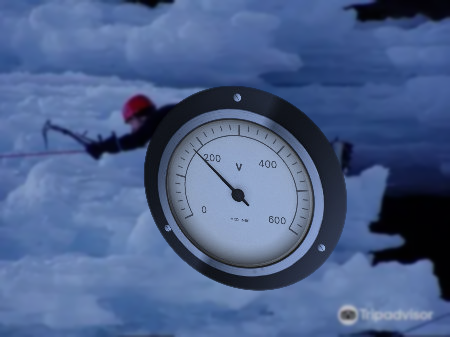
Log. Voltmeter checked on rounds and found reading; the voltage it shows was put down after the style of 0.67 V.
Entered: 180 V
